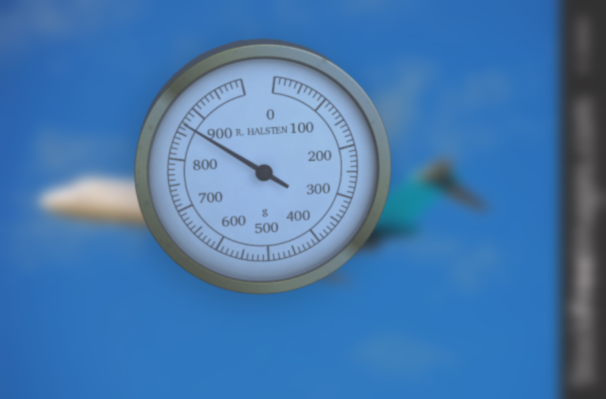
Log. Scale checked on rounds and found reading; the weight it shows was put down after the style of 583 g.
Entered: 870 g
